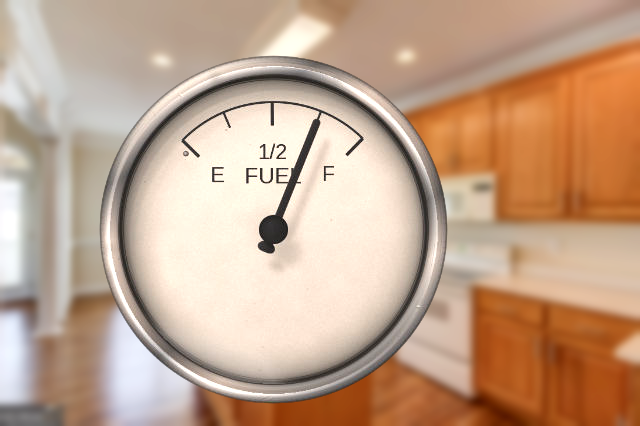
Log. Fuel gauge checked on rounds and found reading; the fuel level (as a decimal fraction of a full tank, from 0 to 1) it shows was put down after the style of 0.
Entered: 0.75
